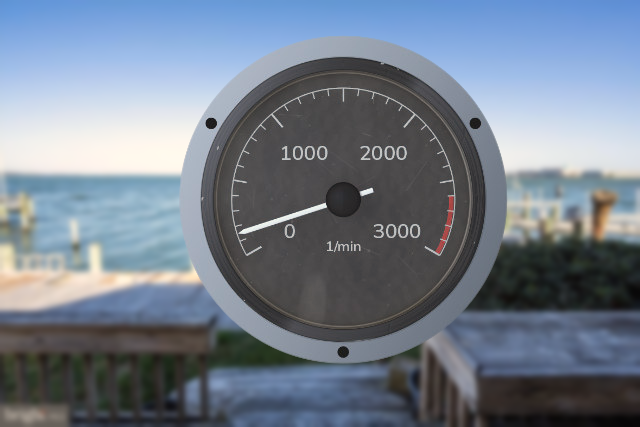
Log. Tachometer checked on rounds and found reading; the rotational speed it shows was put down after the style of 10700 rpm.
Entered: 150 rpm
